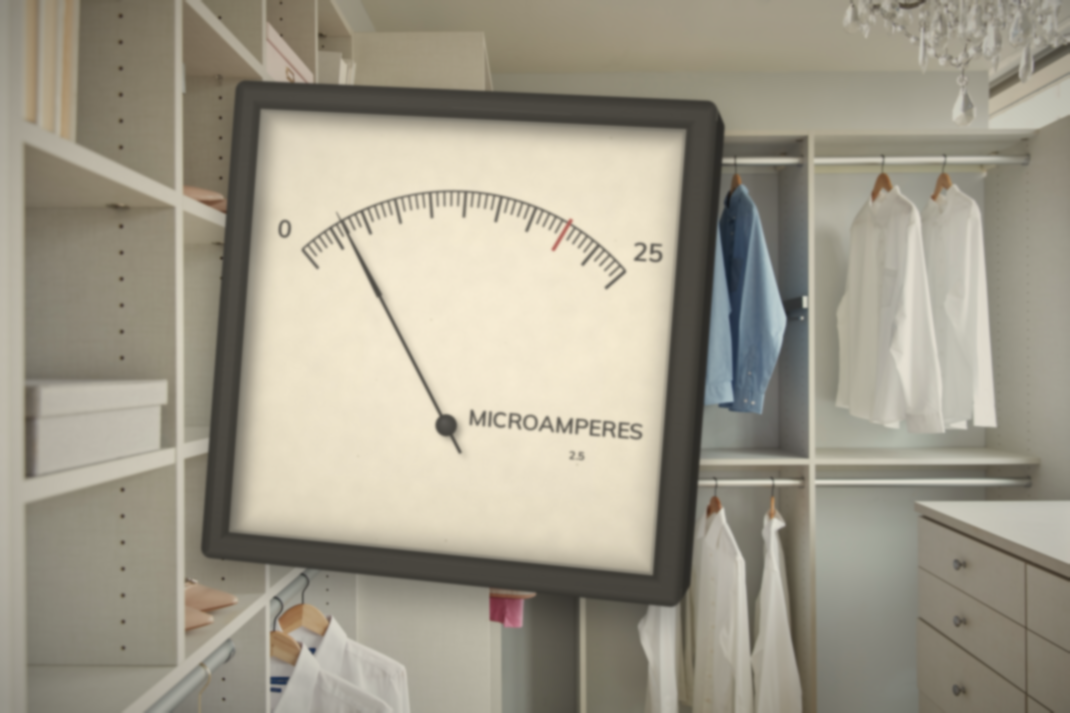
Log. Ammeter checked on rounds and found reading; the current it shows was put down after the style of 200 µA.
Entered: 3.5 µA
